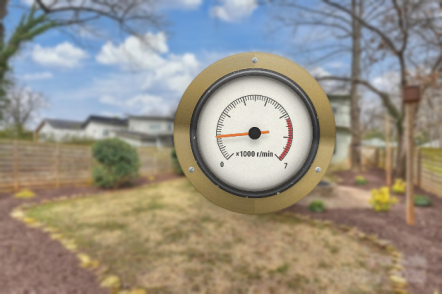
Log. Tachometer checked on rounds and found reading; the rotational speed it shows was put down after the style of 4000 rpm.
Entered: 1000 rpm
